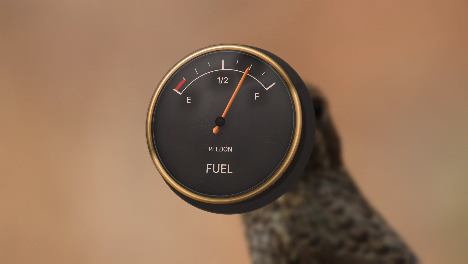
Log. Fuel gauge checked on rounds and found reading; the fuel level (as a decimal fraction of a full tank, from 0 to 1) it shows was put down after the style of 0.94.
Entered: 0.75
